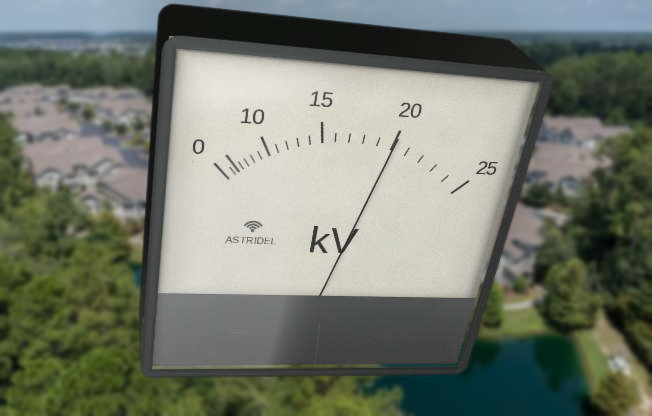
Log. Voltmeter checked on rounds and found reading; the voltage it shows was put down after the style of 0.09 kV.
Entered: 20 kV
